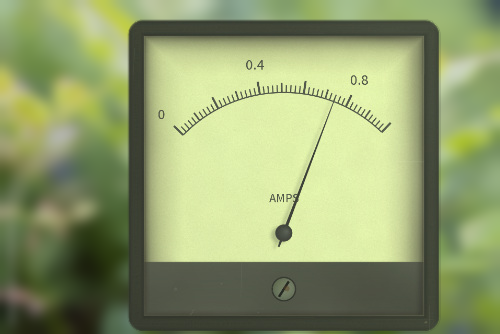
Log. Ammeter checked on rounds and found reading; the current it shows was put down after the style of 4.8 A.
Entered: 0.74 A
